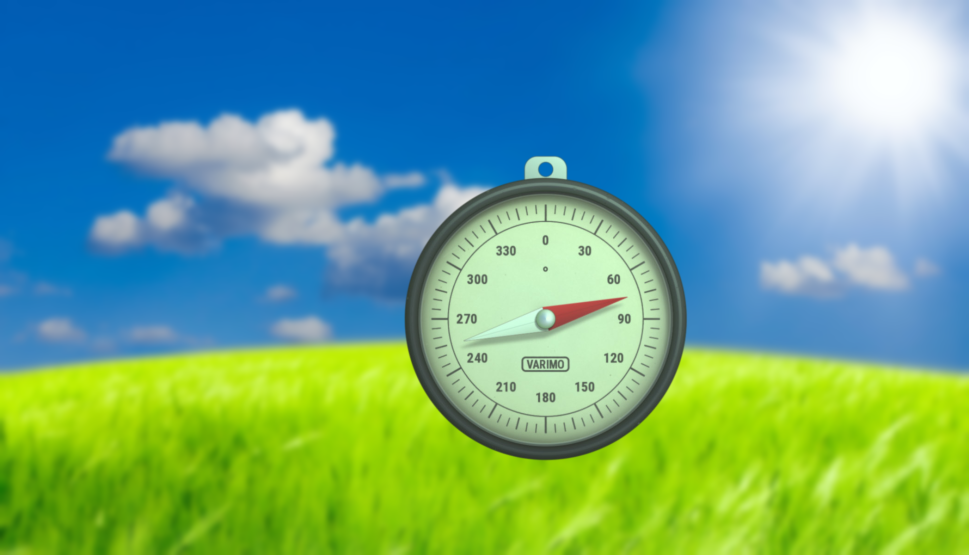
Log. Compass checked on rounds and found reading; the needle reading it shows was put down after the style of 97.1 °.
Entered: 75 °
